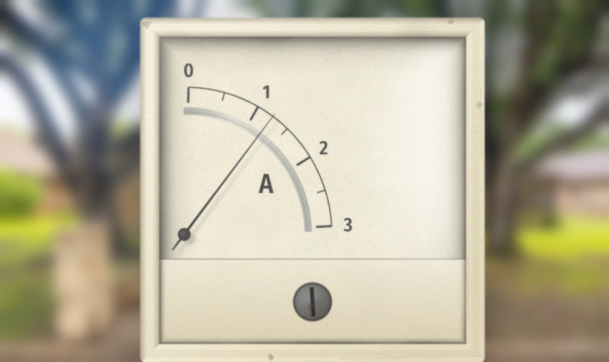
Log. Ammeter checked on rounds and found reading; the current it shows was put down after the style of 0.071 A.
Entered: 1.25 A
